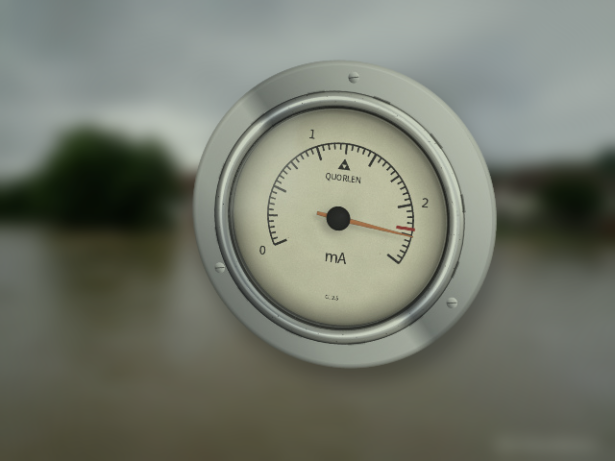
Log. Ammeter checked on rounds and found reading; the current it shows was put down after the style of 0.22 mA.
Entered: 2.25 mA
